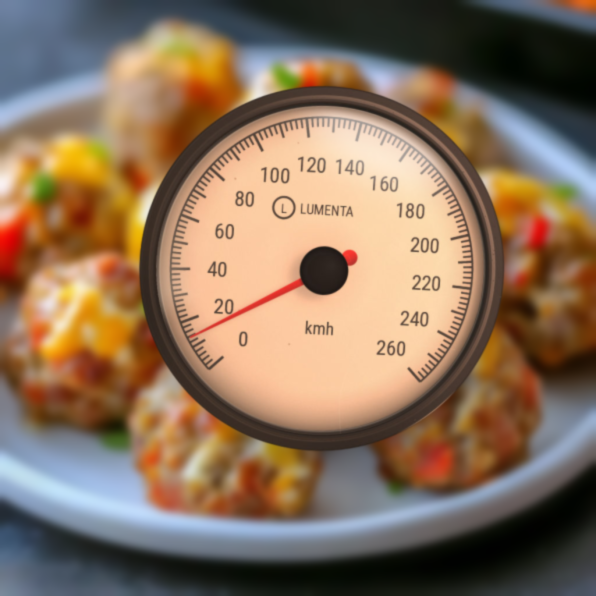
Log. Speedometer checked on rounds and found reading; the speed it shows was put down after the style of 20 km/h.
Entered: 14 km/h
